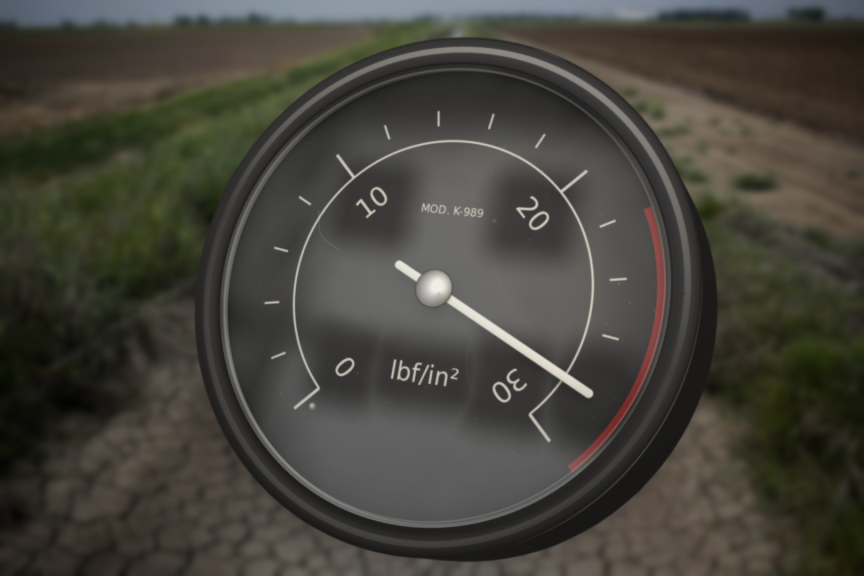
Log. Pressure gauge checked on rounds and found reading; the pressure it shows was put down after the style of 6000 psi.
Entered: 28 psi
